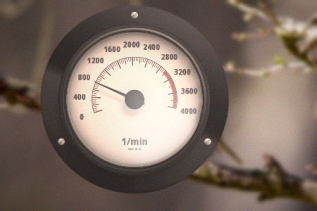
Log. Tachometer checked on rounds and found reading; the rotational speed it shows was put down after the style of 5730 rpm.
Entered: 800 rpm
